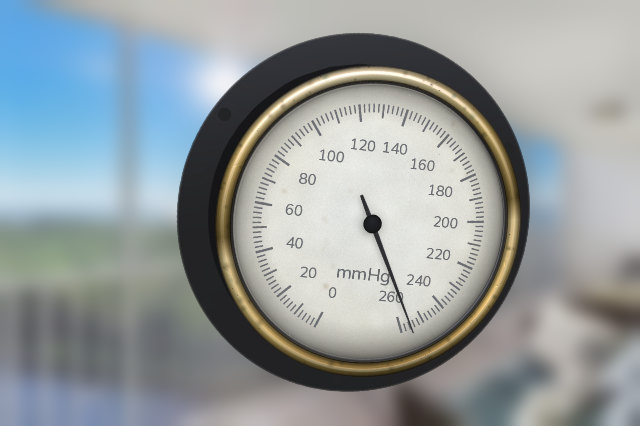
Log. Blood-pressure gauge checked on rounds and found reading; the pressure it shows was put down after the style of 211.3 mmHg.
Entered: 256 mmHg
